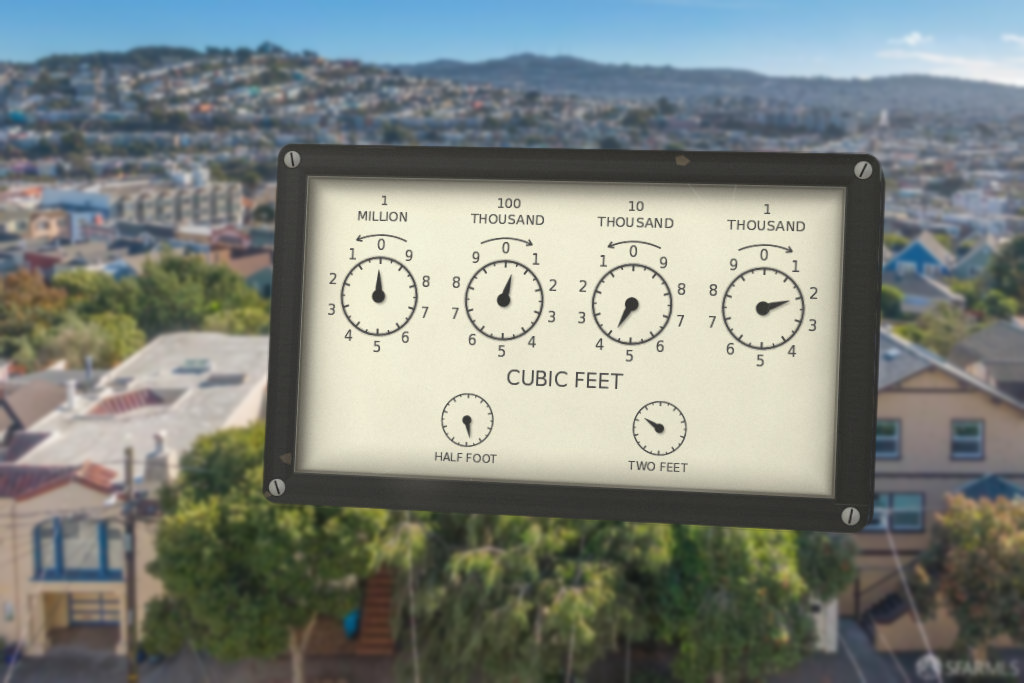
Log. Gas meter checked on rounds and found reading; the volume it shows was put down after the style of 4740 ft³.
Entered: 4200 ft³
